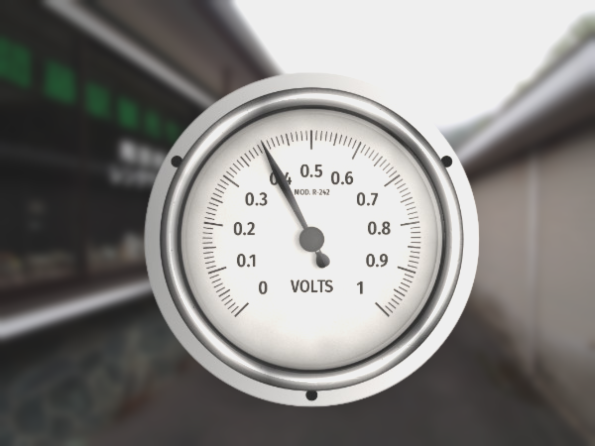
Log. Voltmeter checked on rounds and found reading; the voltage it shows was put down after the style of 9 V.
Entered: 0.4 V
